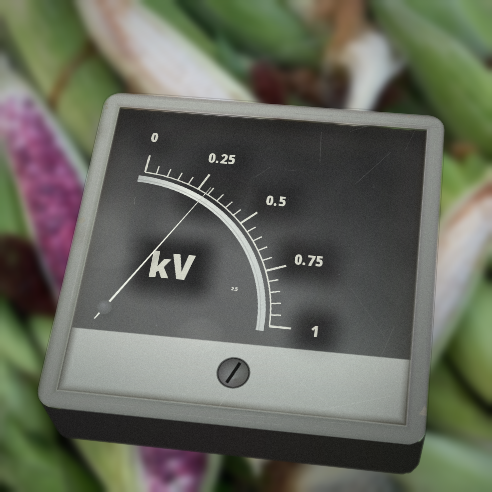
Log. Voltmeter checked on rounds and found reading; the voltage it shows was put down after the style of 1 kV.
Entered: 0.3 kV
